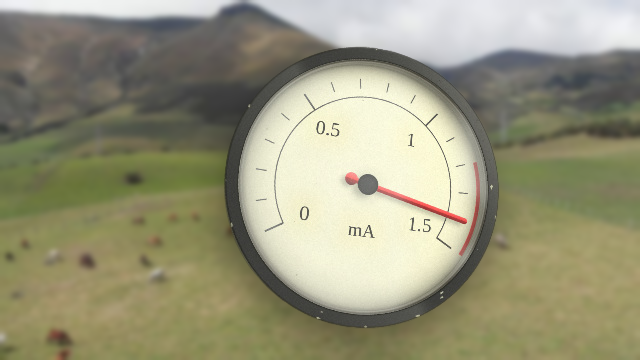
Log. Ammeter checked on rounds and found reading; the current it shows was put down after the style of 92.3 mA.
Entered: 1.4 mA
